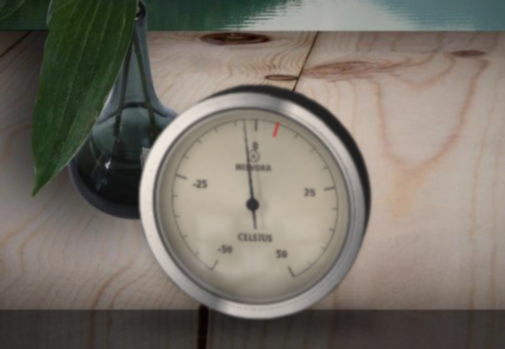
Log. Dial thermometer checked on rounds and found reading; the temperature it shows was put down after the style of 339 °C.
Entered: -2.5 °C
